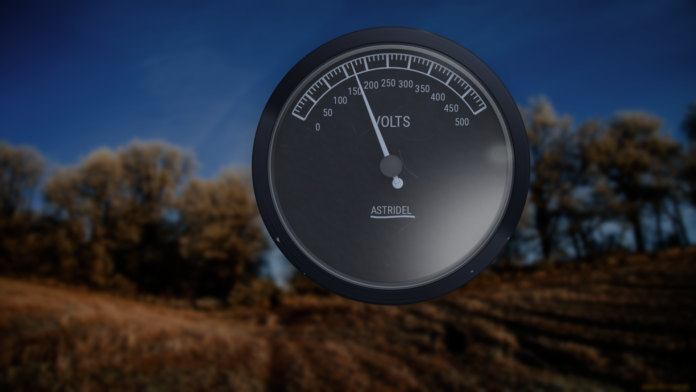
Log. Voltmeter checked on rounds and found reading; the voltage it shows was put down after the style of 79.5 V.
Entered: 170 V
